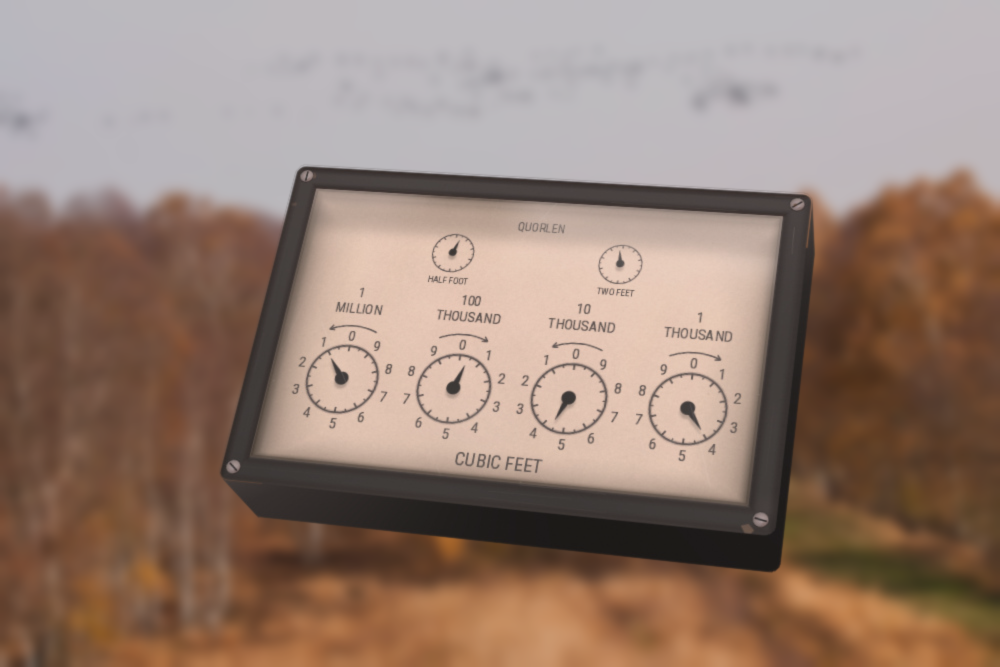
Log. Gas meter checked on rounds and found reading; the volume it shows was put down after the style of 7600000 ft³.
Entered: 104400 ft³
